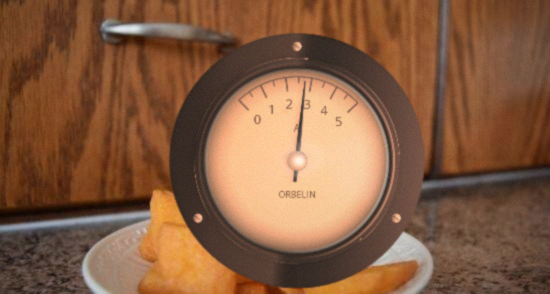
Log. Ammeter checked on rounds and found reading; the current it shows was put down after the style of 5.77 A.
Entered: 2.75 A
